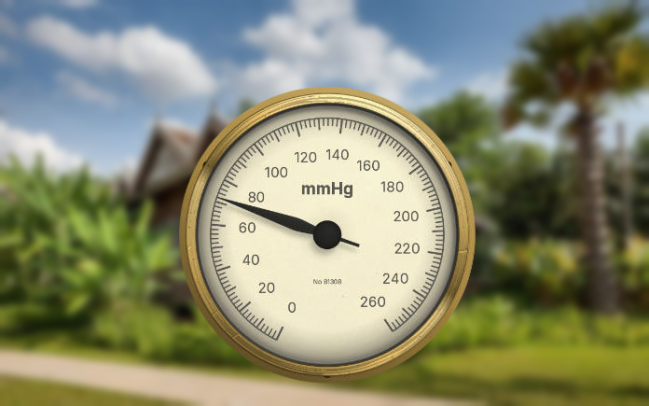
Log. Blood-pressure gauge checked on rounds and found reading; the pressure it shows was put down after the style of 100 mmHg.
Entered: 72 mmHg
